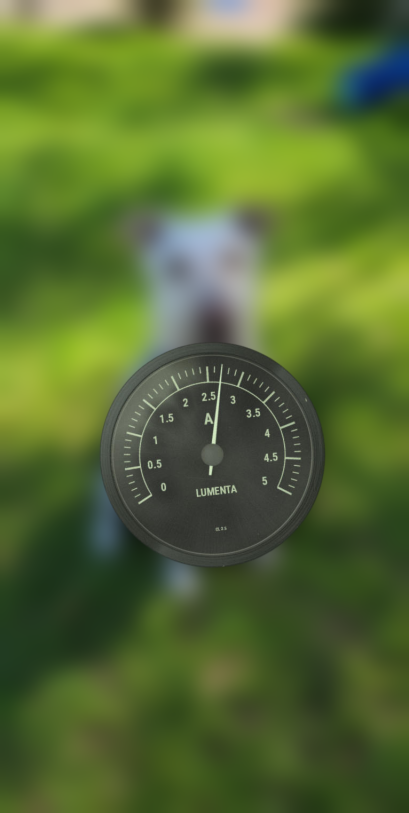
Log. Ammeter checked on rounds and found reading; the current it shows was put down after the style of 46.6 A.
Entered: 2.7 A
